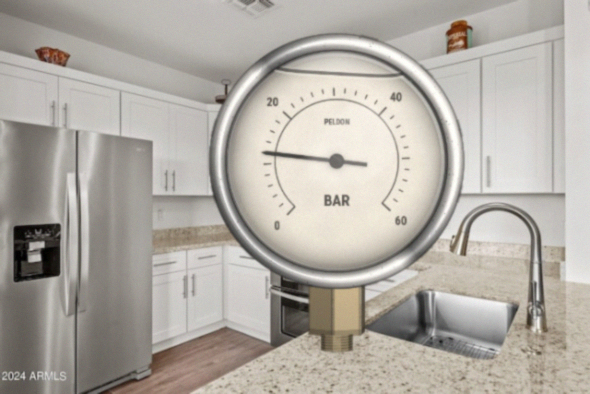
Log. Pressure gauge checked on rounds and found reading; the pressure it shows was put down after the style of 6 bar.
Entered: 12 bar
